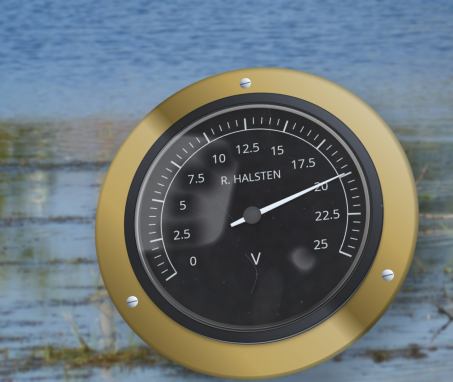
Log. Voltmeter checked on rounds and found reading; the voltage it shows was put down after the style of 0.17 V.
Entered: 20 V
